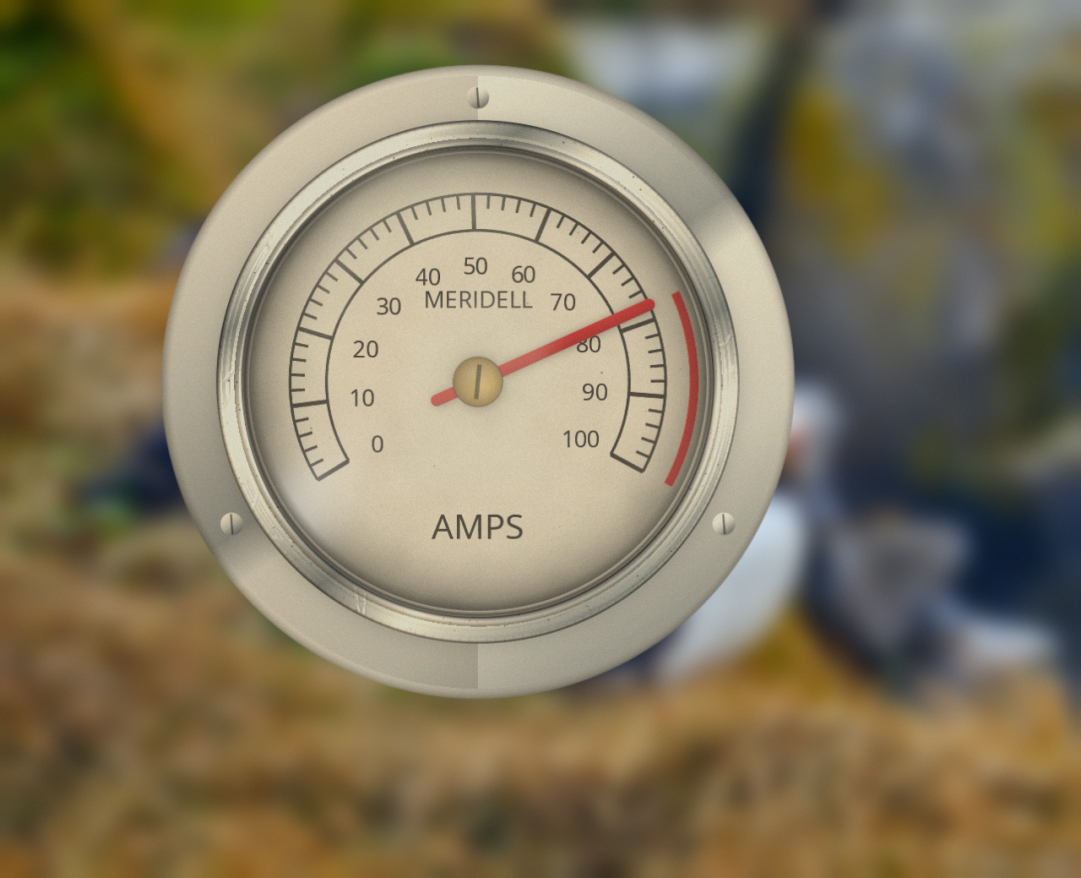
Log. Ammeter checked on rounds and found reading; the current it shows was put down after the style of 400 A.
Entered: 78 A
